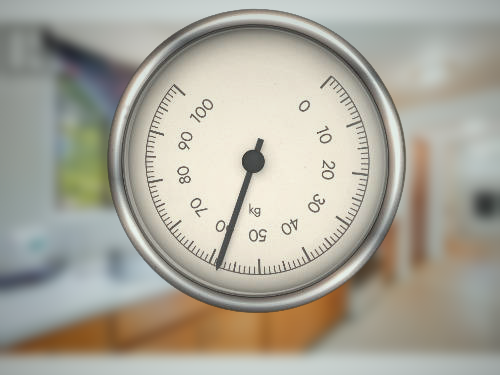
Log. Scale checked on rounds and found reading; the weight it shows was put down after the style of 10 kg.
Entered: 58 kg
